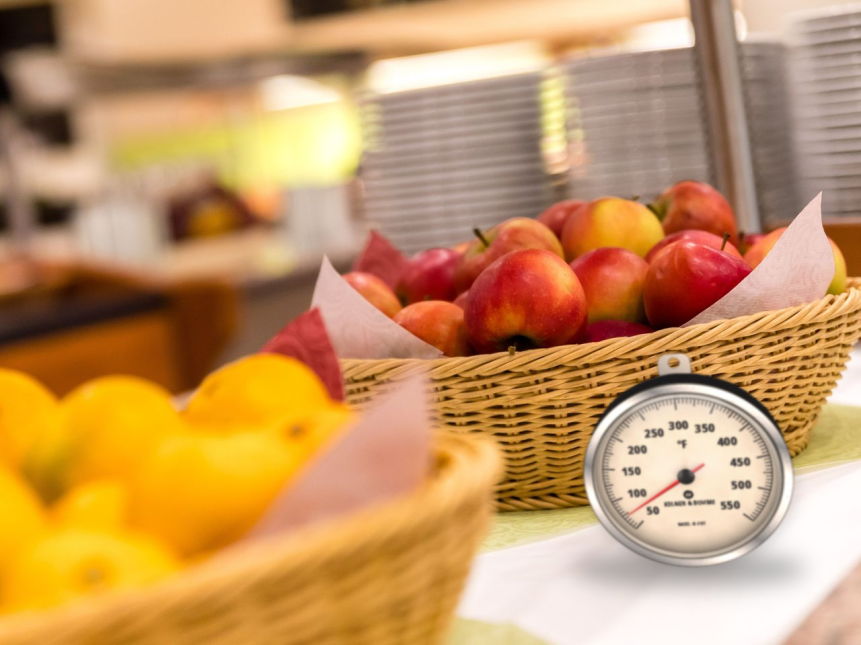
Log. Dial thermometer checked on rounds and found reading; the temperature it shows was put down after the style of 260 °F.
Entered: 75 °F
